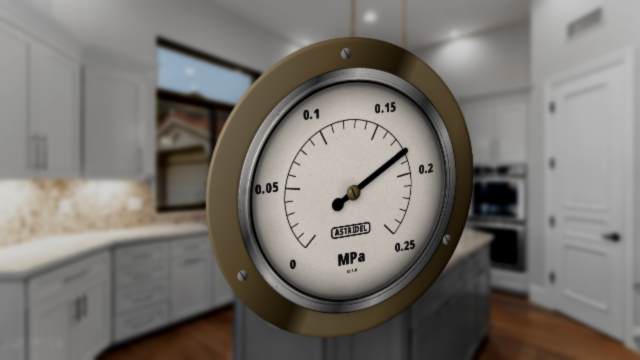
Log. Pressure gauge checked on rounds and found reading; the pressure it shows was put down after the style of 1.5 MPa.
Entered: 0.18 MPa
